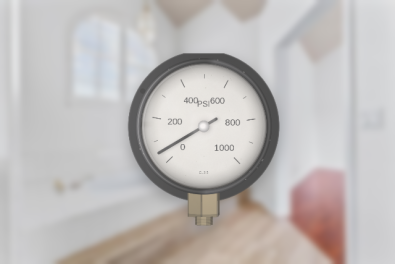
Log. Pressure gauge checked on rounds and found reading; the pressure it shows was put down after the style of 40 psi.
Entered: 50 psi
